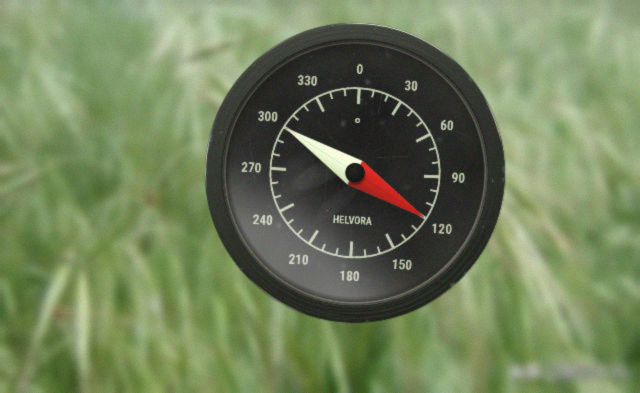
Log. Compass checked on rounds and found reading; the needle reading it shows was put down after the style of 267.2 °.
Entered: 120 °
